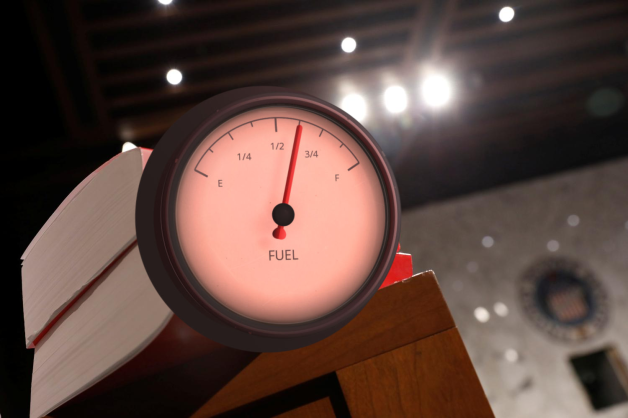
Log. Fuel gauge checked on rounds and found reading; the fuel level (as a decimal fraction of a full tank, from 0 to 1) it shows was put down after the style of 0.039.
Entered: 0.625
